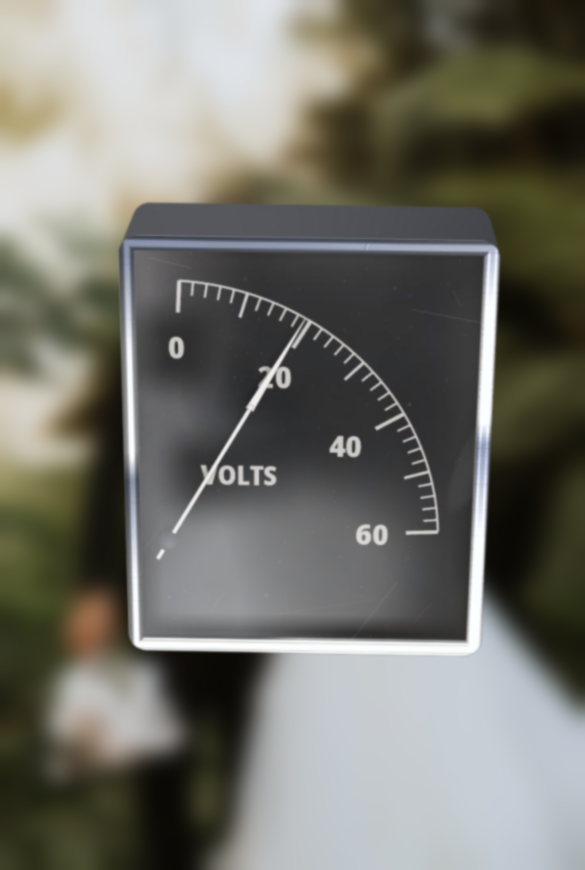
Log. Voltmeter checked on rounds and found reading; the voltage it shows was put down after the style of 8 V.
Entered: 19 V
